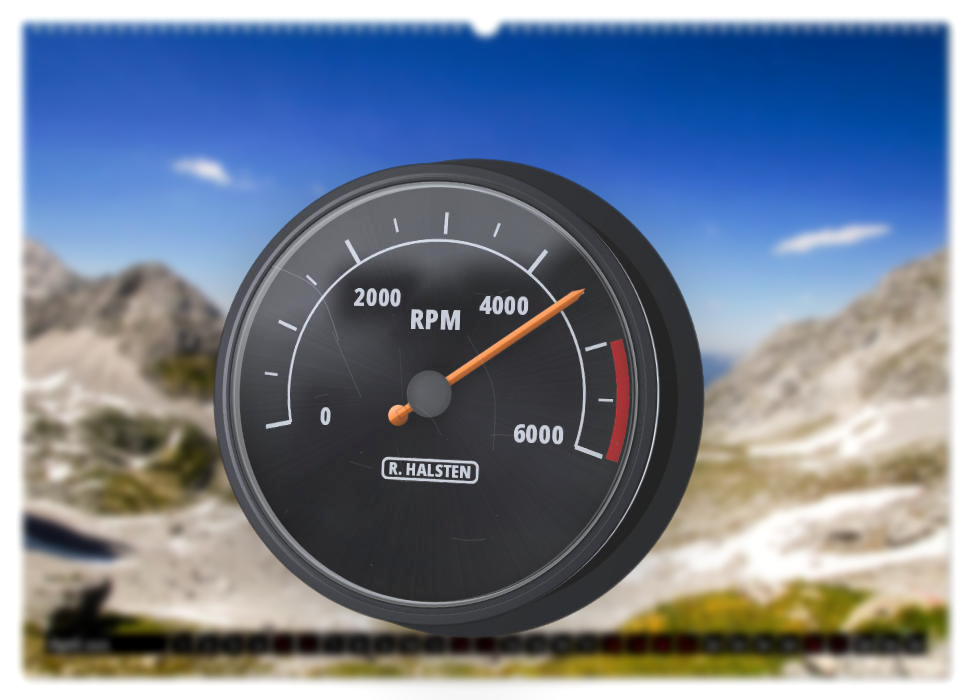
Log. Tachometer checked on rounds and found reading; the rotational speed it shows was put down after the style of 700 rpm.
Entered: 4500 rpm
